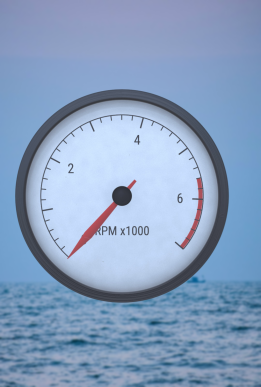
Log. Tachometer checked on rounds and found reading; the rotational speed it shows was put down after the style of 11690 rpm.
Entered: 0 rpm
